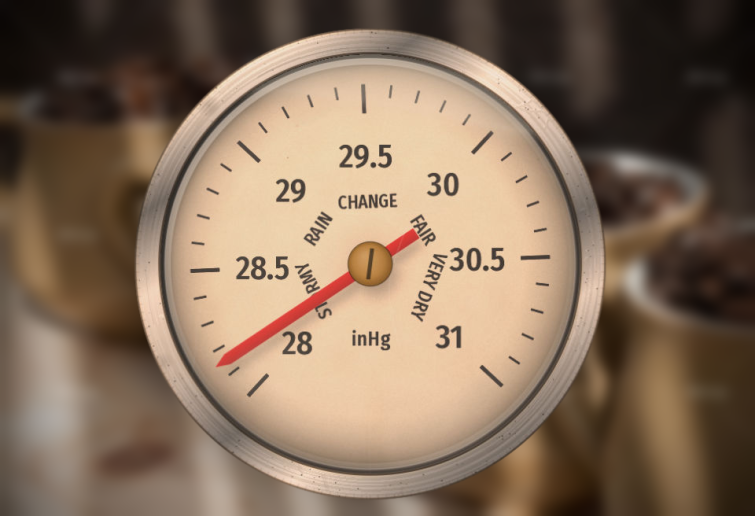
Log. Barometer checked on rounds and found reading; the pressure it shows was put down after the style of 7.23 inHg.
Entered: 28.15 inHg
